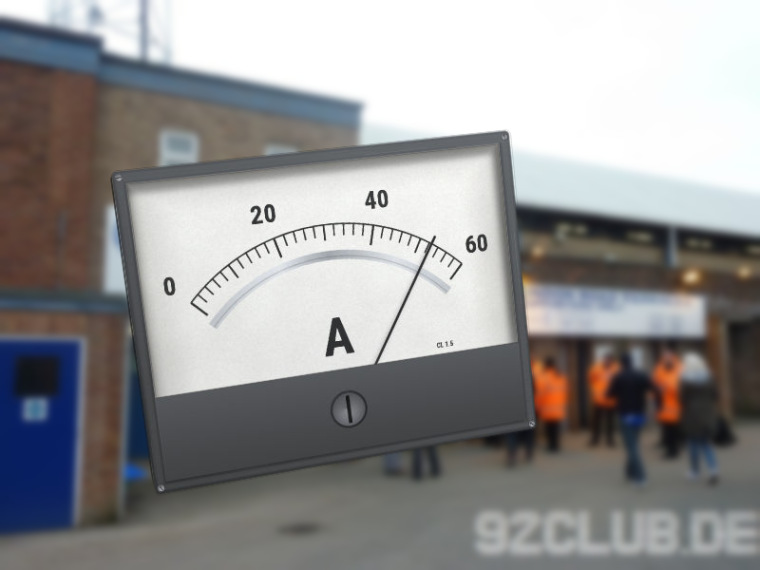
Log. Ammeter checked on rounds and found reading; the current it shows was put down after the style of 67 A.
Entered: 52 A
